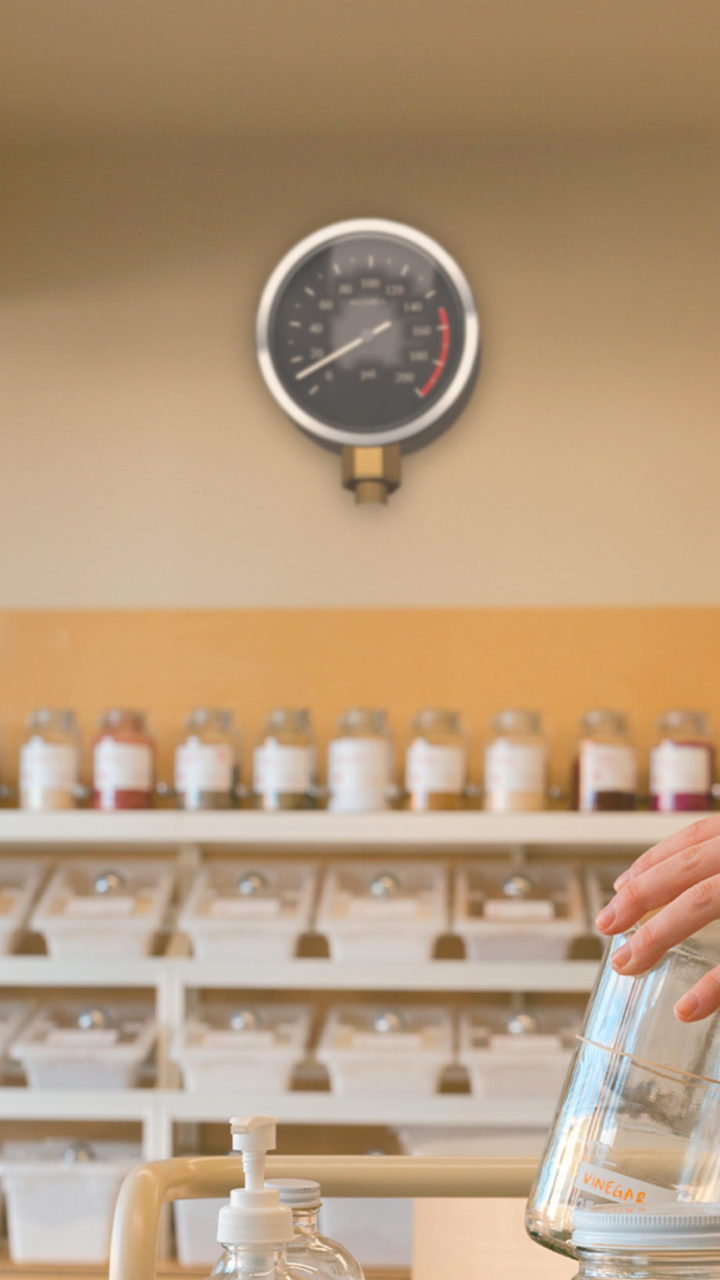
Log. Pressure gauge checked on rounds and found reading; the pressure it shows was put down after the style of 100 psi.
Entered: 10 psi
